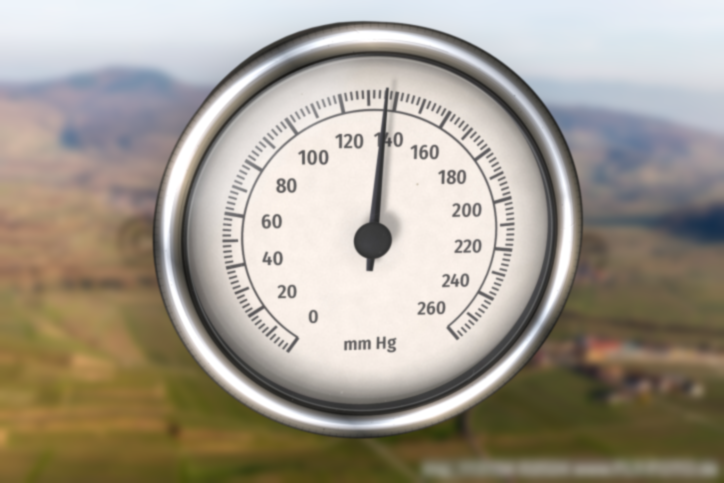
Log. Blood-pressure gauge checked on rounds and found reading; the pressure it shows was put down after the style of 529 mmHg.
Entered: 136 mmHg
